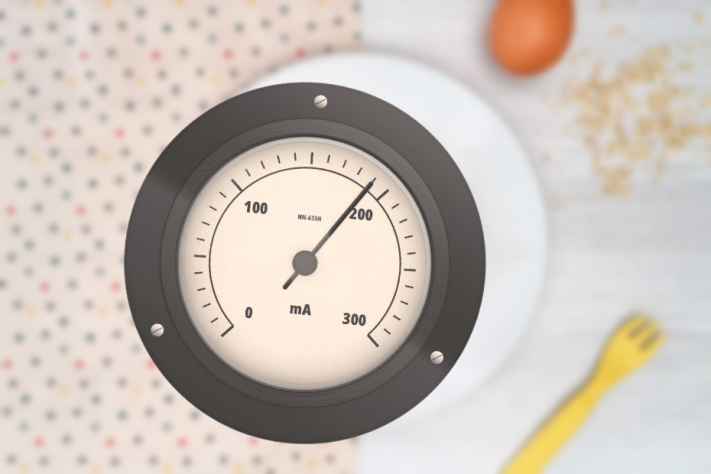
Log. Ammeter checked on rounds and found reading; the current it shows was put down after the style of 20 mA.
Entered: 190 mA
